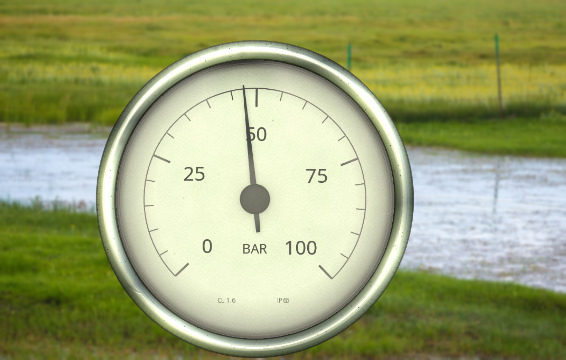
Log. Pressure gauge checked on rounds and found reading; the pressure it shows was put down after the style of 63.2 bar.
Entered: 47.5 bar
